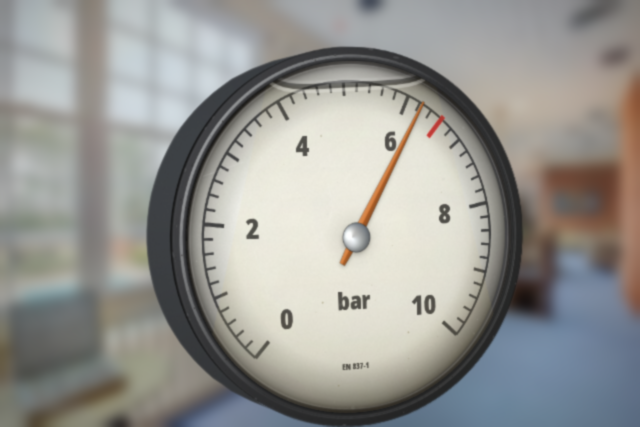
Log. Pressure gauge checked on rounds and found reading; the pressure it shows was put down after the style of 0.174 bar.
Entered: 6.2 bar
